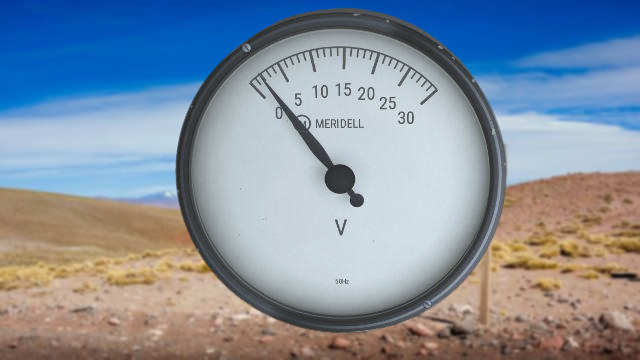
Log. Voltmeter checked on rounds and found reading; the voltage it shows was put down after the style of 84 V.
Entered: 2 V
